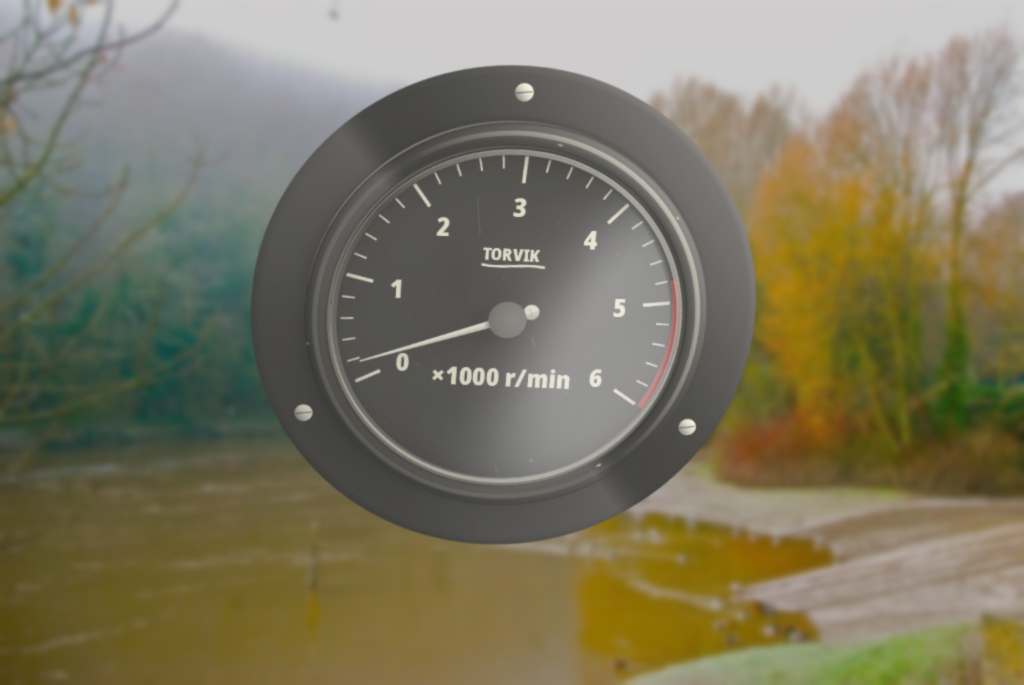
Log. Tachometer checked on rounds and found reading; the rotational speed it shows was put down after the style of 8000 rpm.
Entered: 200 rpm
